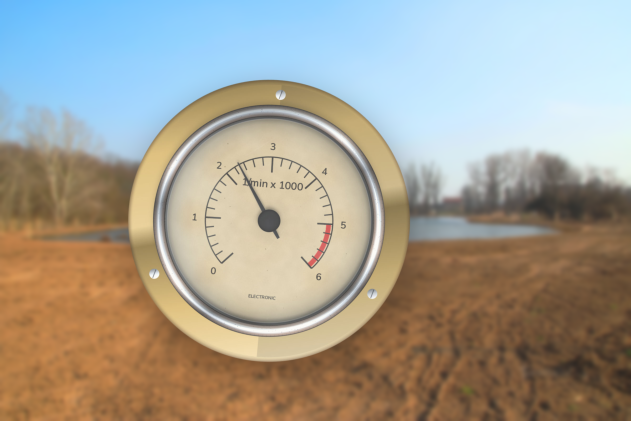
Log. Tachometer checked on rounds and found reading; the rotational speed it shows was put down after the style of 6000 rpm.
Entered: 2300 rpm
